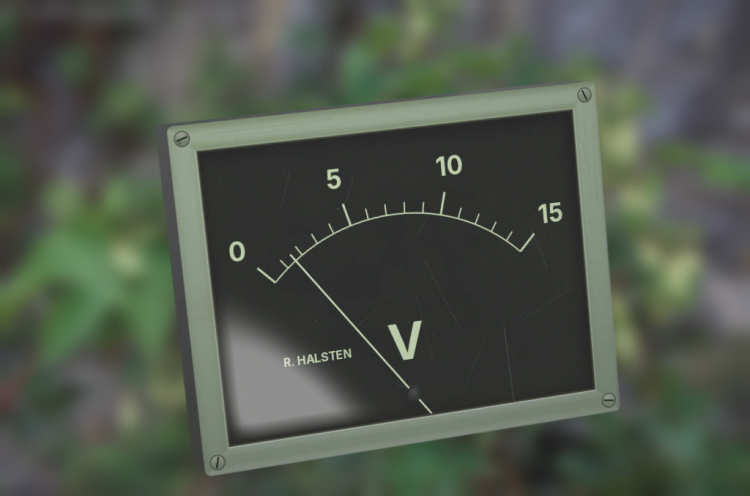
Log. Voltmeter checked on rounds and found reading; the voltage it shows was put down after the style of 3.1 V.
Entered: 1.5 V
